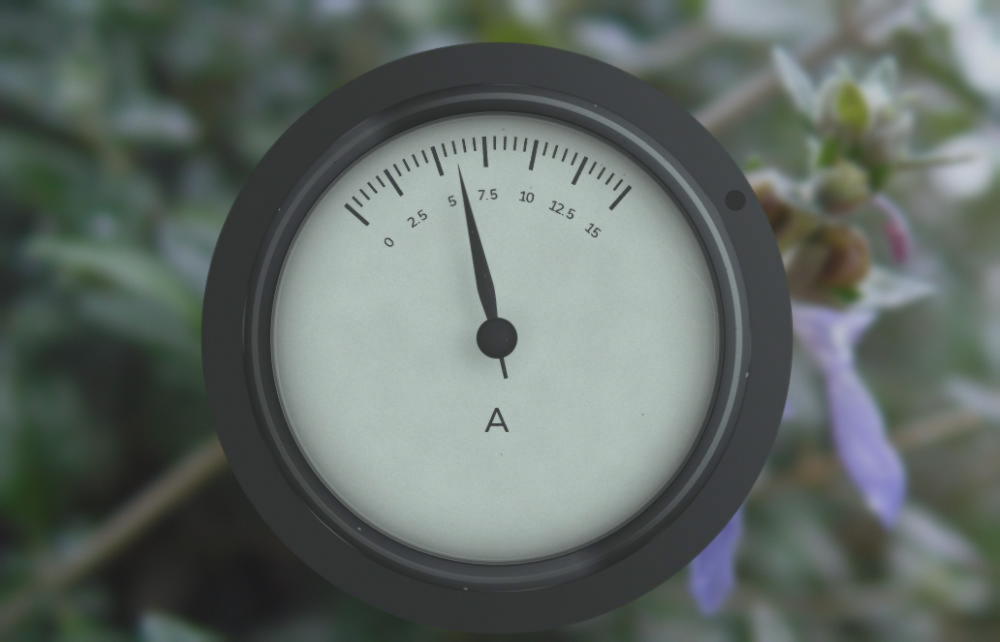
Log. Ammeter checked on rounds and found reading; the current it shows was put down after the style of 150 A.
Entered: 6 A
